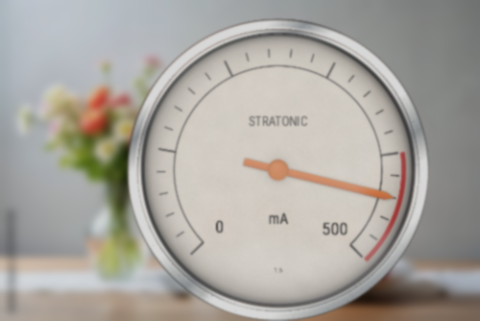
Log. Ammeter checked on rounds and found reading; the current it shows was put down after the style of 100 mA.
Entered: 440 mA
